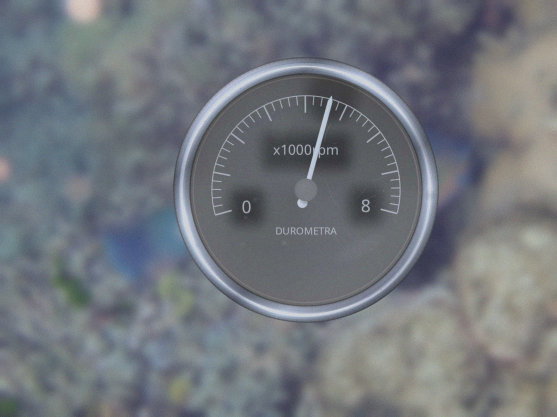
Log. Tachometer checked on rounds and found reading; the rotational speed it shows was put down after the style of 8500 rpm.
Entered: 4600 rpm
